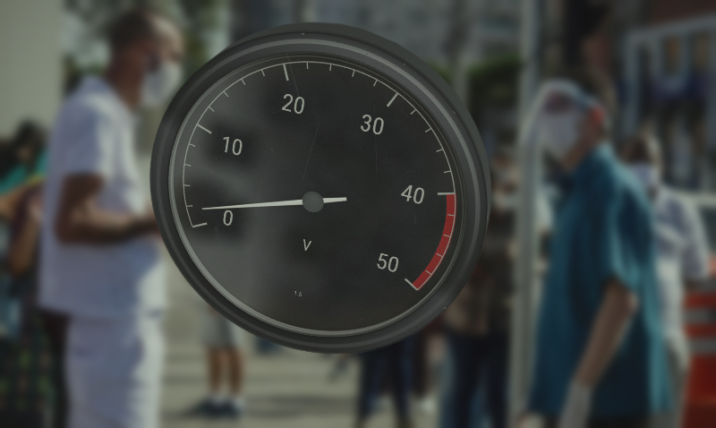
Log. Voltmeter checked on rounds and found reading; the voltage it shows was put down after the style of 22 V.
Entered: 2 V
